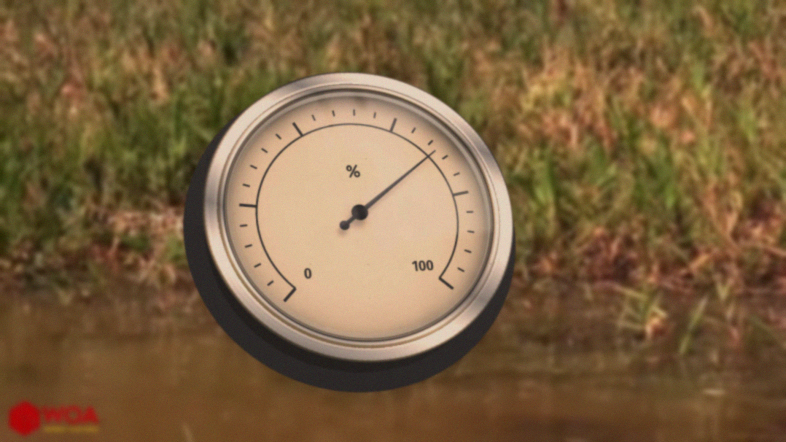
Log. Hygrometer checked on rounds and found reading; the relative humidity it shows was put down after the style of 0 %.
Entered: 70 %
